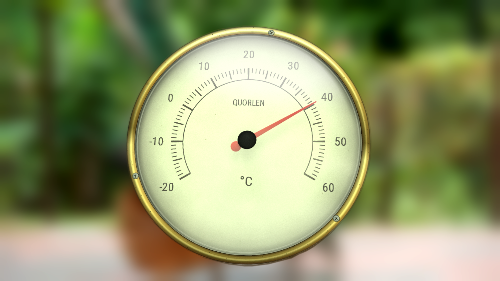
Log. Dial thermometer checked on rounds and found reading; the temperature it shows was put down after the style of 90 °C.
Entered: 40 °C
